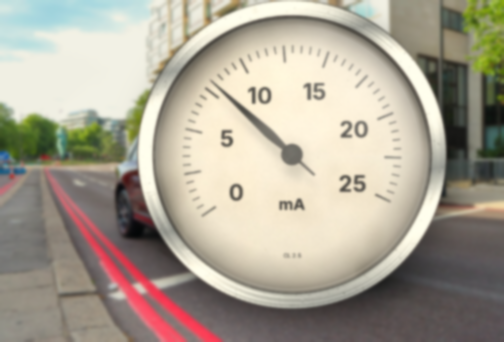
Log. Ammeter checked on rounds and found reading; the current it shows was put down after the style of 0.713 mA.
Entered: 8 mA
